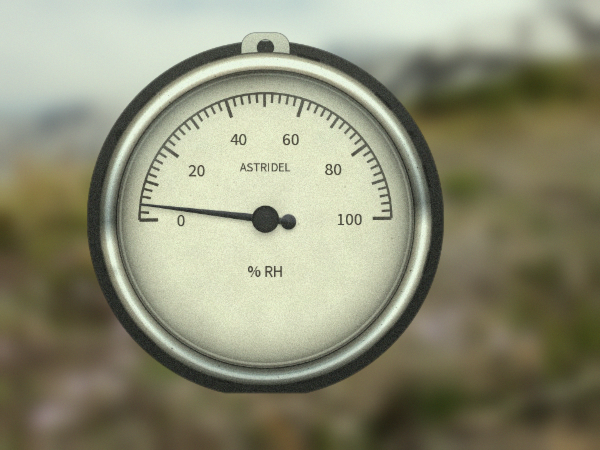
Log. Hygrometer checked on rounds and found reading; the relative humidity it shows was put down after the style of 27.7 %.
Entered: 4 %
